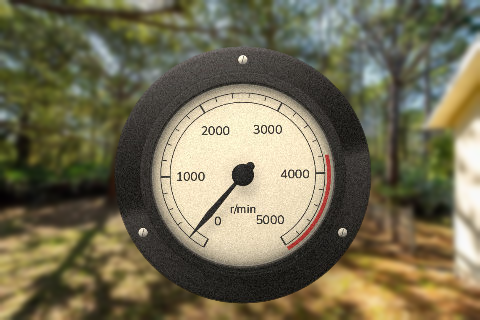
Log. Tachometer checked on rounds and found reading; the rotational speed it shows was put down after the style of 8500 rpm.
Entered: 200 rpm
